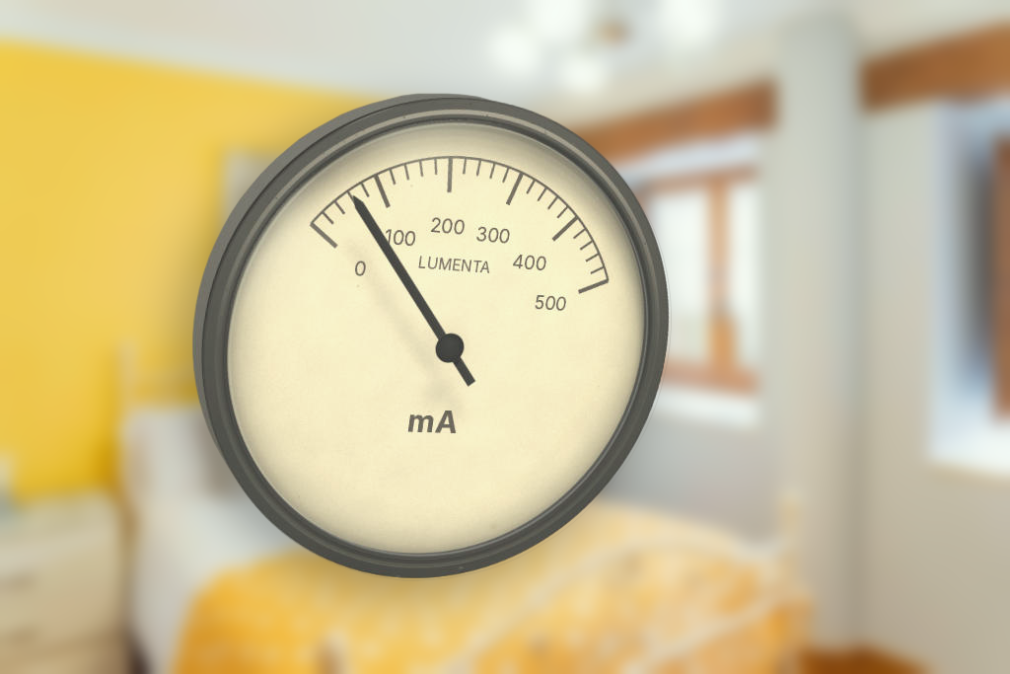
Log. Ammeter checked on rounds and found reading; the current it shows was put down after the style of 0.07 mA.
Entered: 60 mA
